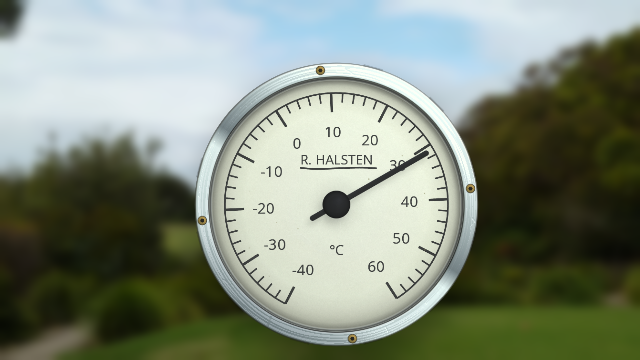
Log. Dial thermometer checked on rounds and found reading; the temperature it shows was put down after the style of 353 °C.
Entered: 31 °C
